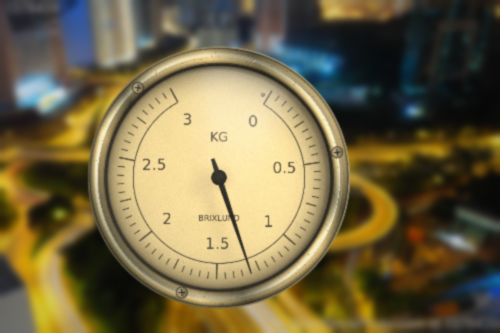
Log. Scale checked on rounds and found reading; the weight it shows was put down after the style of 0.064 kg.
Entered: 1.3 kg
